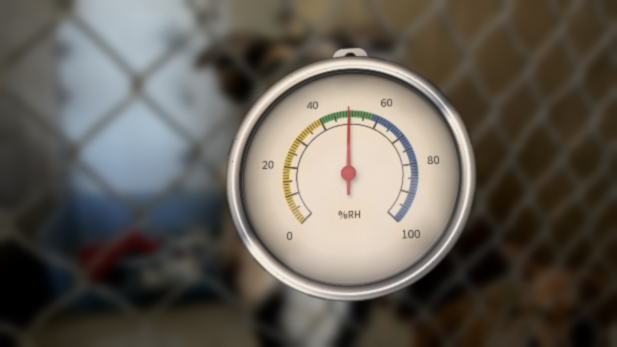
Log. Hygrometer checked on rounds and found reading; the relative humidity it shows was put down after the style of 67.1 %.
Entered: 50 %
